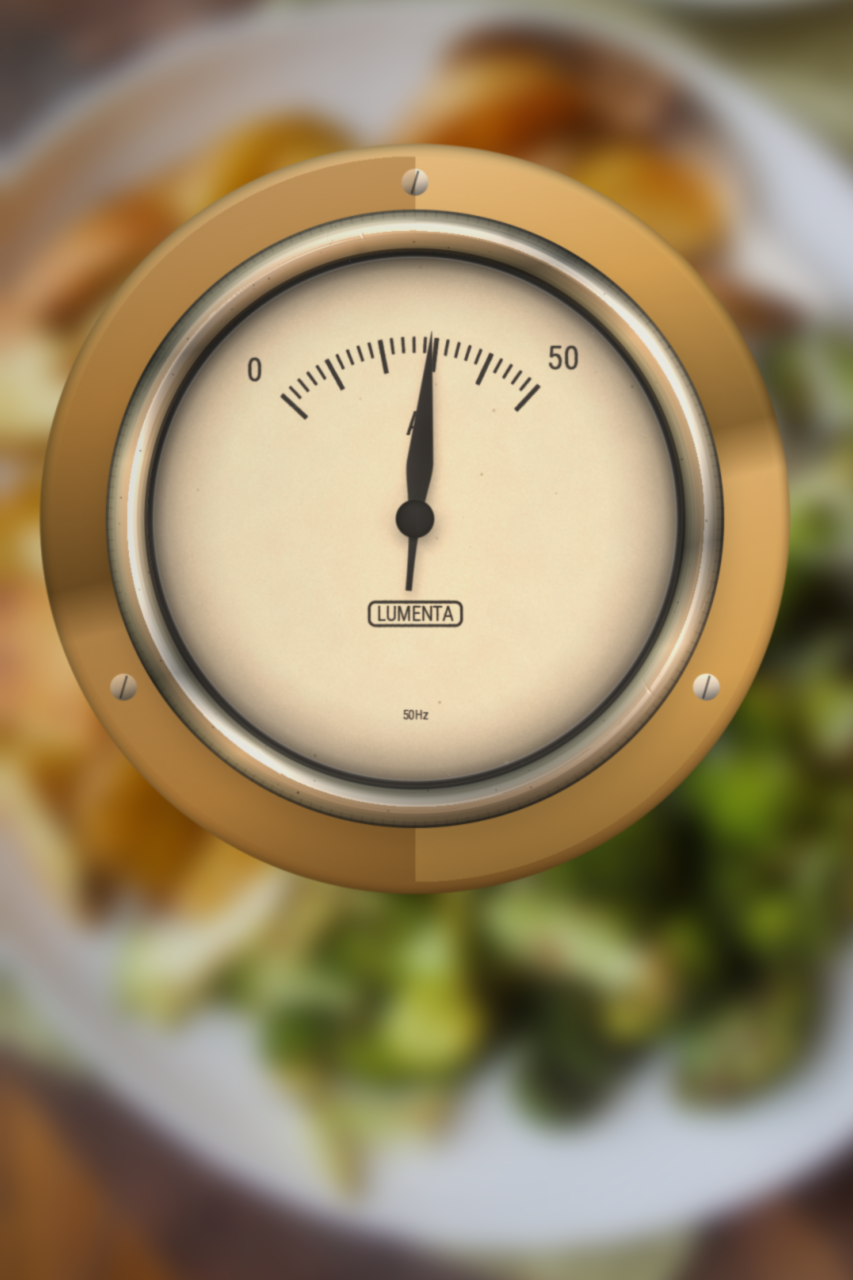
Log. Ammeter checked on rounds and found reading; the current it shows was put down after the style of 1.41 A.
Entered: 29 A
